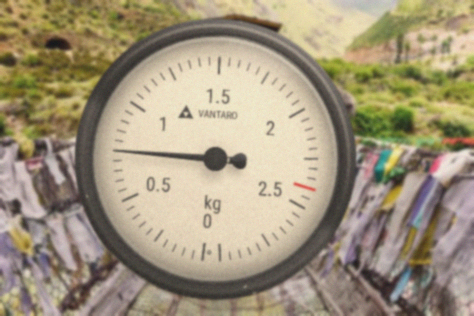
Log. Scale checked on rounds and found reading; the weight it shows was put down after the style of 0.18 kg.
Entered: 0.75 kg
